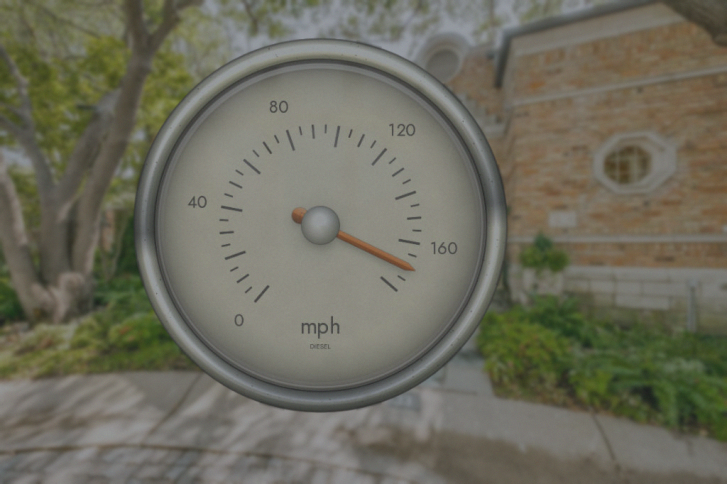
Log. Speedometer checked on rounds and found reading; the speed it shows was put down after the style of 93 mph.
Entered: 170 mph
